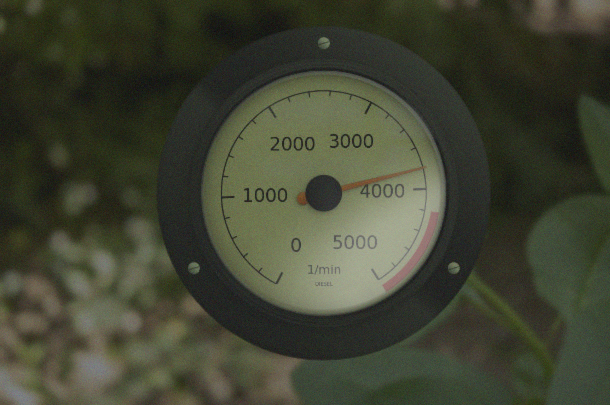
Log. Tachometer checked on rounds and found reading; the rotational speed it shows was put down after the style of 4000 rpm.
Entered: 3800 rpm
